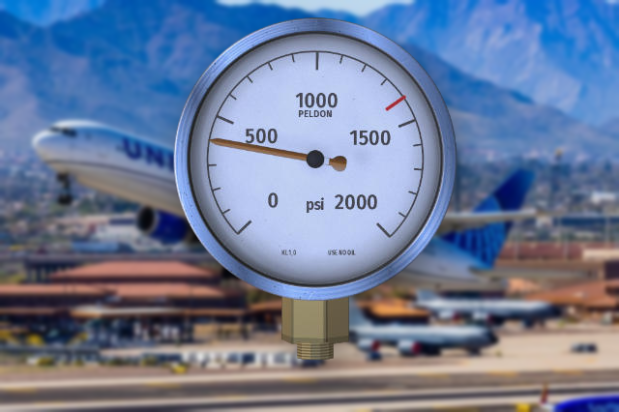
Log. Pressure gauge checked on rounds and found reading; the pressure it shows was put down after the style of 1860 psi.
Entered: 400 psi
